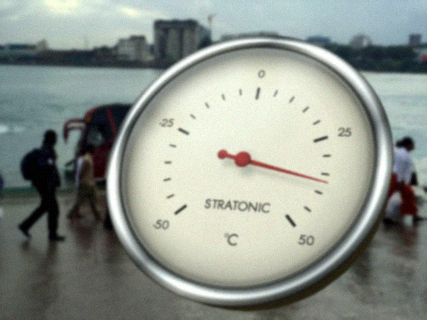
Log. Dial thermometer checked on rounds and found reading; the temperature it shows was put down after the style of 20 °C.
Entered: 37.5 °C
